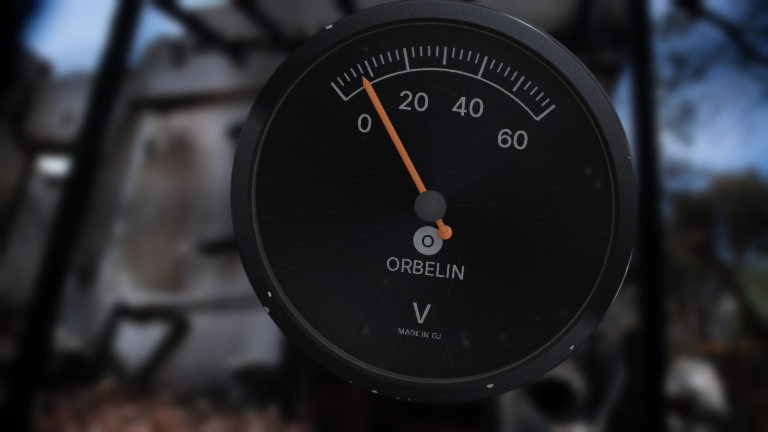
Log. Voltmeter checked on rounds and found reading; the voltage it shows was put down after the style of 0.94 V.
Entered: 8 V
